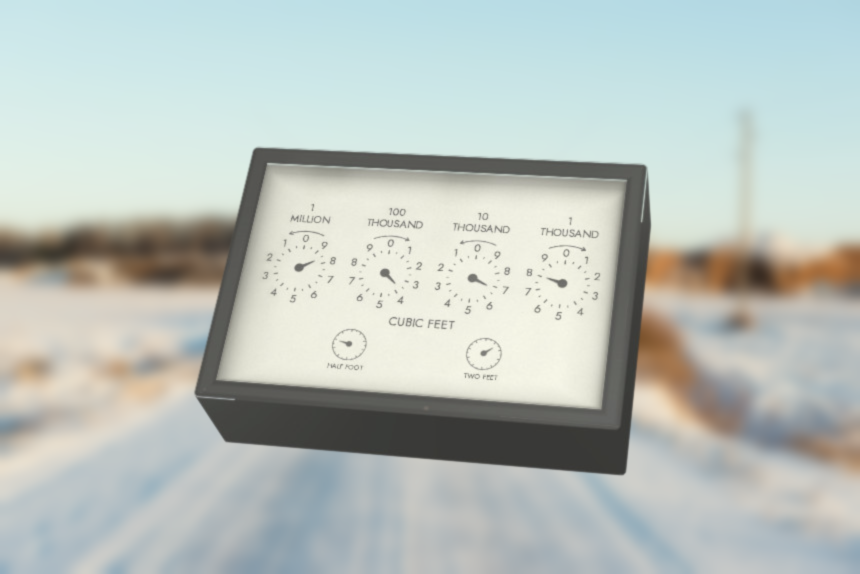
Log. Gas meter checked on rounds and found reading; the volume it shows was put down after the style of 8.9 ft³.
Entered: 836800 ft³
